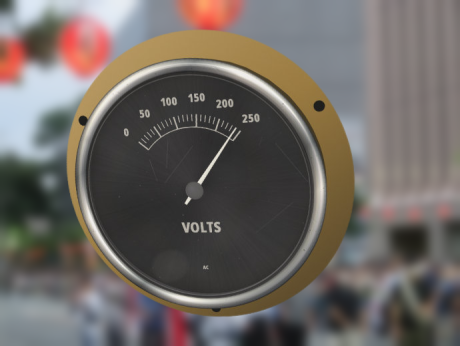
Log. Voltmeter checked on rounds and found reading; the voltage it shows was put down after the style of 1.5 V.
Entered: 240 V
